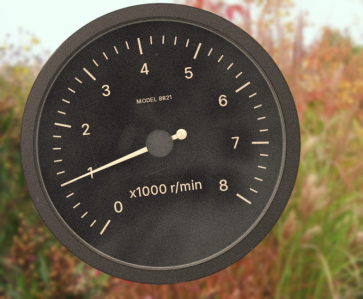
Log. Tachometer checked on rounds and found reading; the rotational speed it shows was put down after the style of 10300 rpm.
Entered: 1000 rpm
